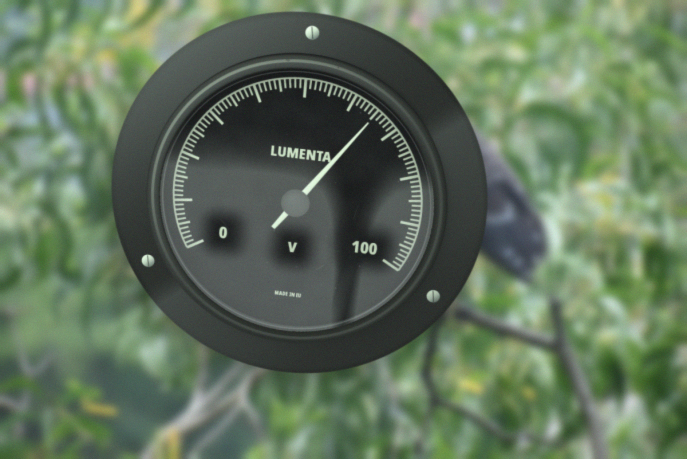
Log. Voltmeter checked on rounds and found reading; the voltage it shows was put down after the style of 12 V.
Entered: 65 V
